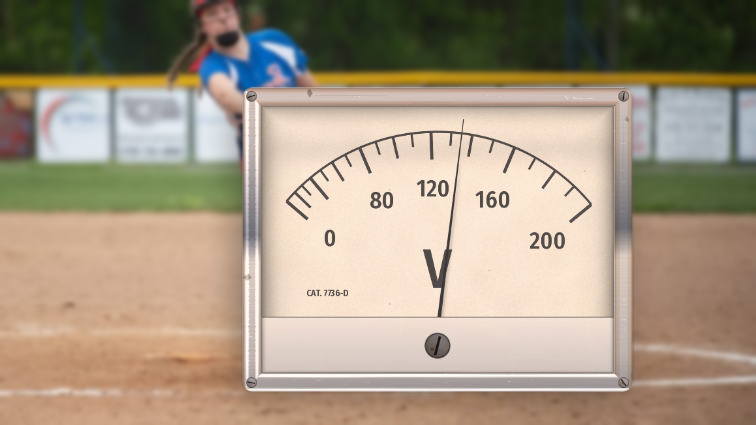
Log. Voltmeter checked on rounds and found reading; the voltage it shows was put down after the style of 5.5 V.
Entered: 135 V
